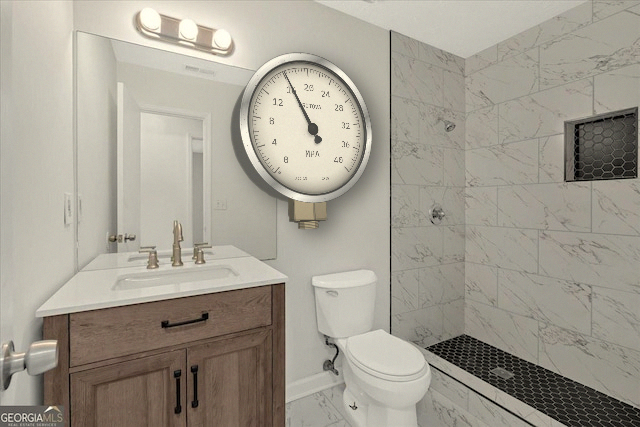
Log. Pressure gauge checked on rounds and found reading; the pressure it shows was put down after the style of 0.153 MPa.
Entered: 16 MPa
